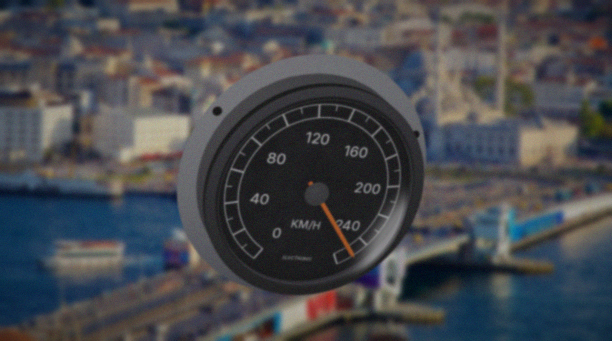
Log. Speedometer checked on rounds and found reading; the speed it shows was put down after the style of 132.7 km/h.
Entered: 250 km/h
